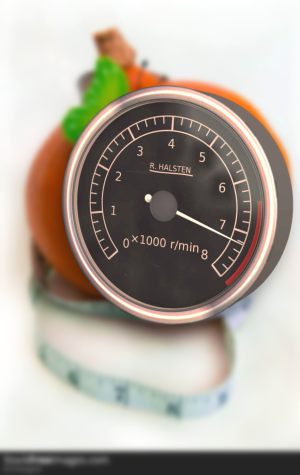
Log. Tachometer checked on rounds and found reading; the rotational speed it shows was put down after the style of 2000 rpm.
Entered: 7200 rpm
